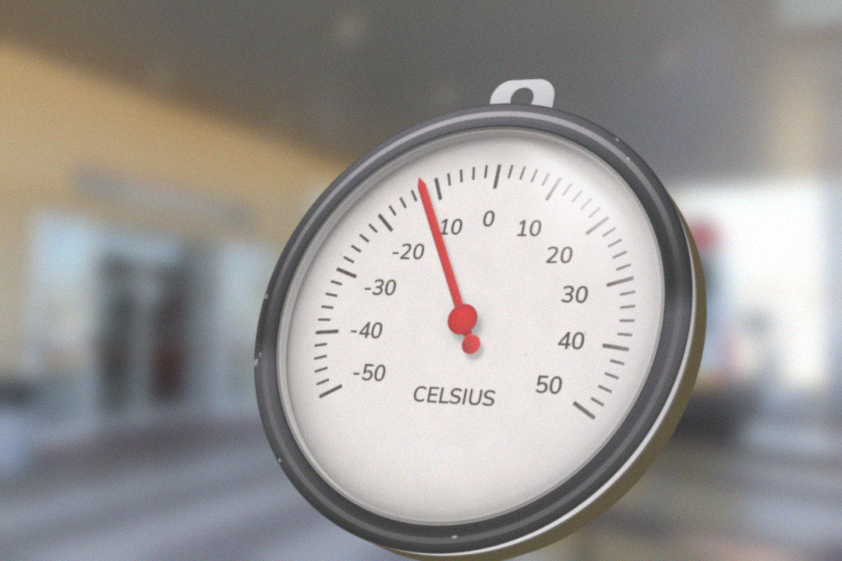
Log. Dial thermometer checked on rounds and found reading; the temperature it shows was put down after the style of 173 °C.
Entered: -12 °C
